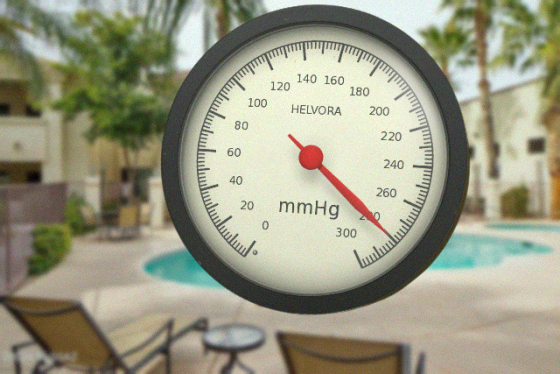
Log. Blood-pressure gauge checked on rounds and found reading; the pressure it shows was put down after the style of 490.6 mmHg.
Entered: 280 mmHg
